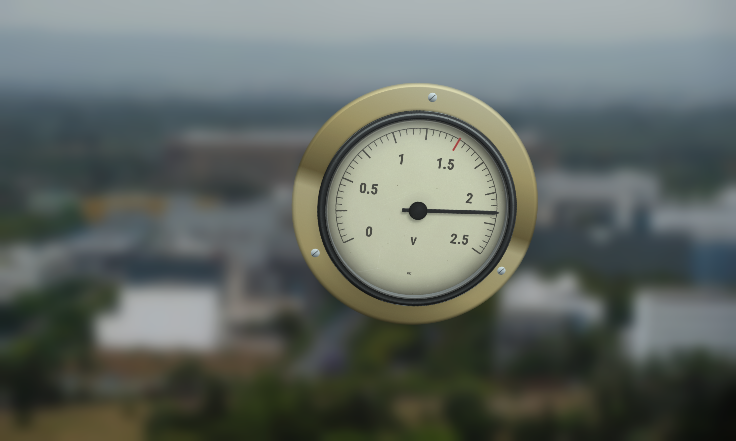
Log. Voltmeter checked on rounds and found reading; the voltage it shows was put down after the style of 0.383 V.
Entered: 2.15 V
